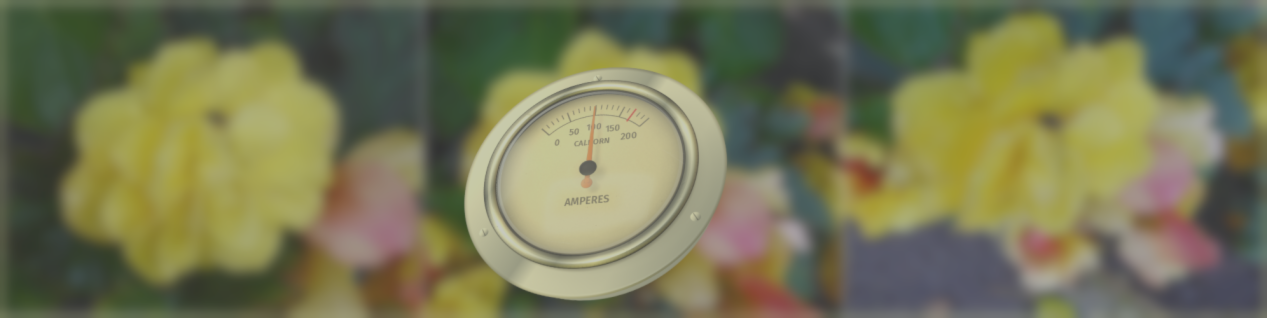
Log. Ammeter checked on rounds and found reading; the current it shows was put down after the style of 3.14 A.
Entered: 100 A
